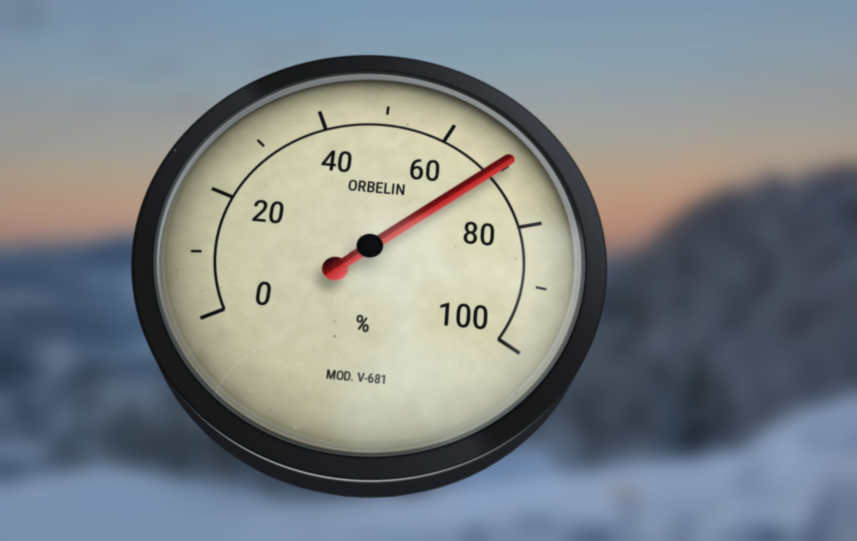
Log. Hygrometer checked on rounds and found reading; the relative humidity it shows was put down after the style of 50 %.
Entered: 70 %
